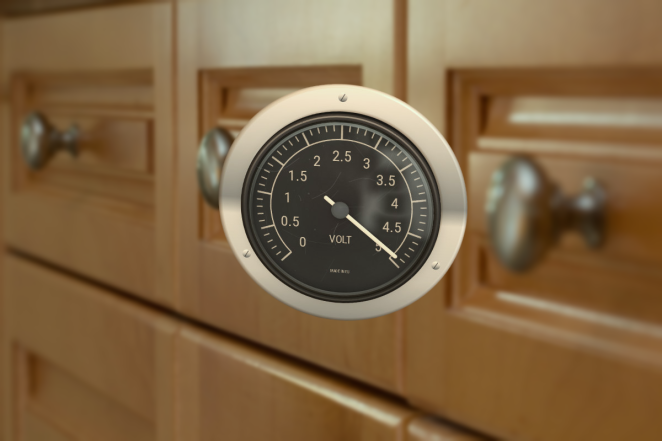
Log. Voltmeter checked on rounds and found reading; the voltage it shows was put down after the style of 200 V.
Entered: 4.9 V
